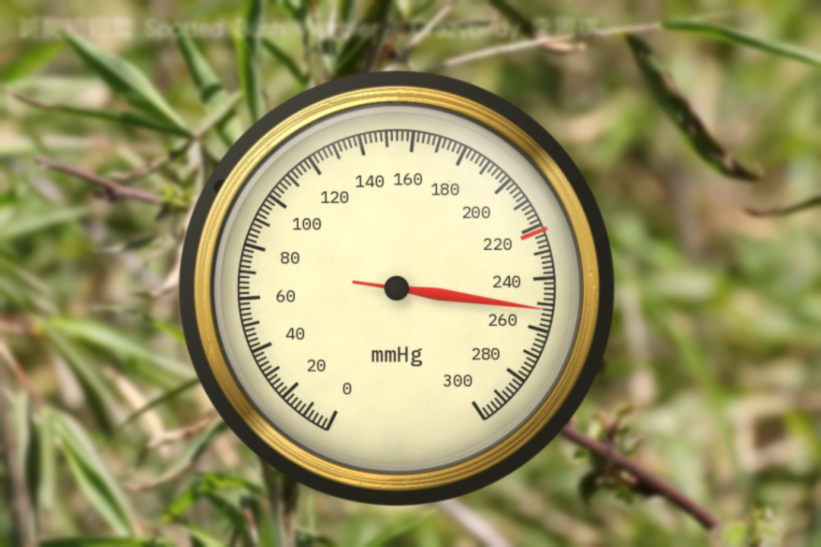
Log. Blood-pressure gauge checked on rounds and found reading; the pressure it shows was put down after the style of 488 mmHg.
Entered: 252 mmHg
